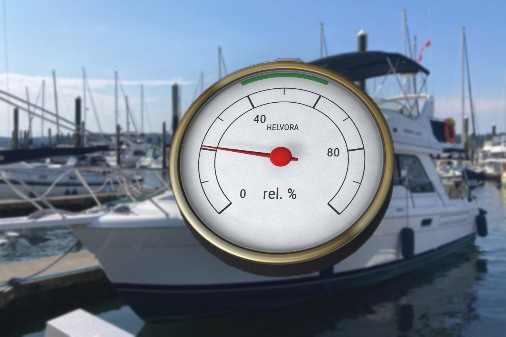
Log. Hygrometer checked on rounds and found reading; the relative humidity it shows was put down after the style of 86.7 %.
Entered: 20 %
